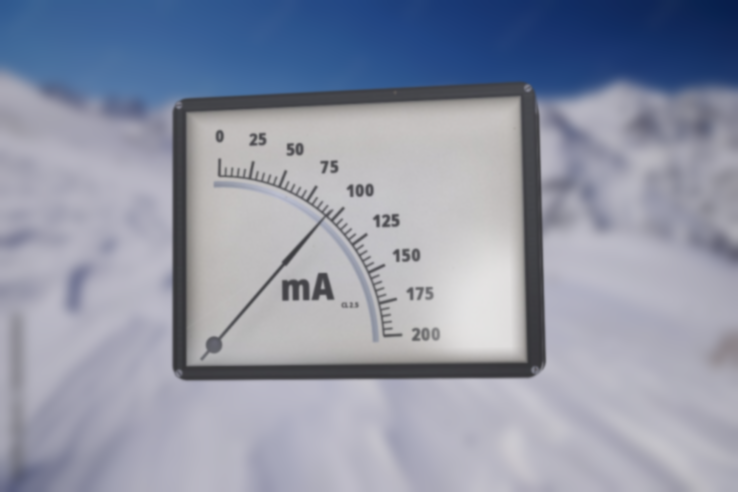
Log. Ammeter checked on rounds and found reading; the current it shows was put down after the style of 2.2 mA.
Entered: 95 mA
